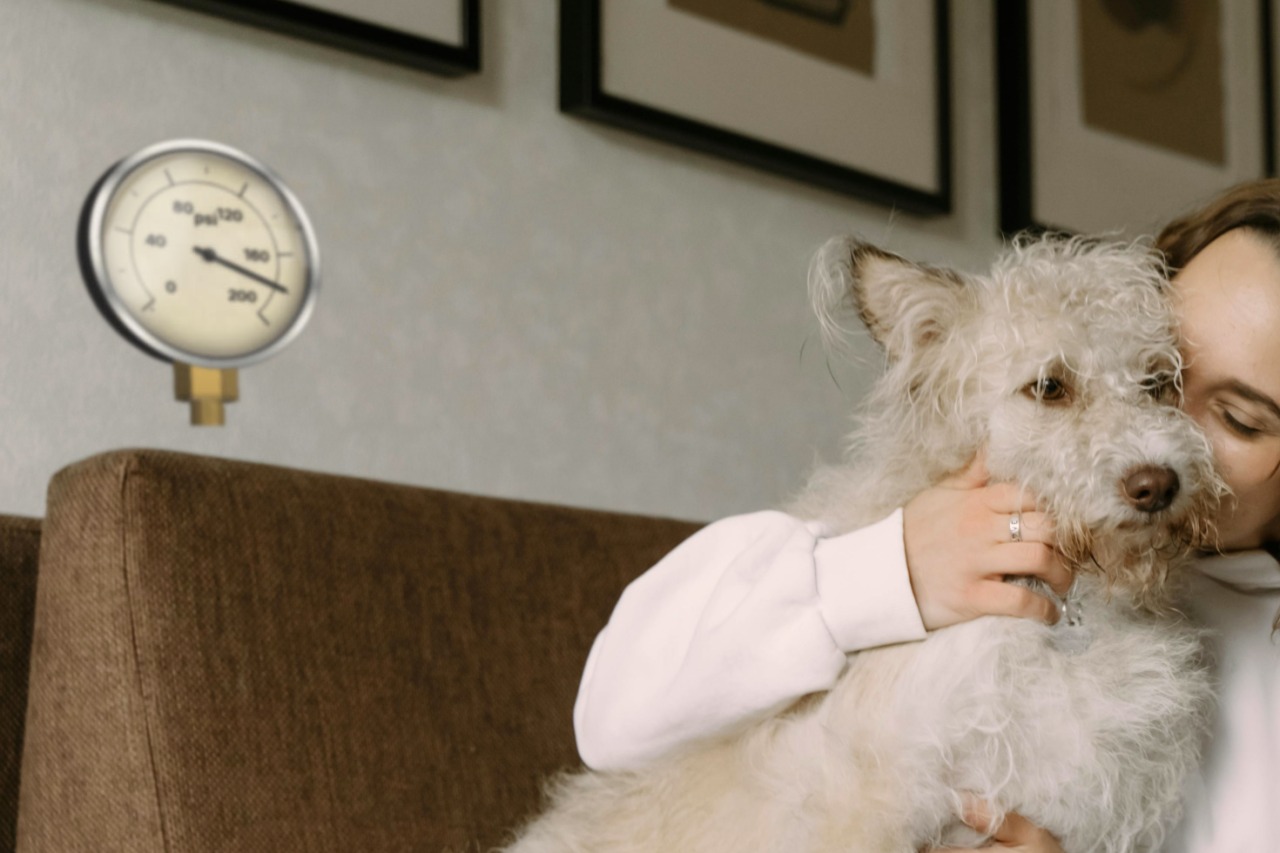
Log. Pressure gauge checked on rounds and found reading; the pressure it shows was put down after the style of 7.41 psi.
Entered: 180 psi
